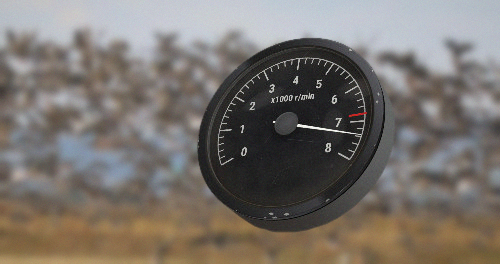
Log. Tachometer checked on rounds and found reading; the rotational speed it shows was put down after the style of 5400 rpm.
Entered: 7400 rpm
